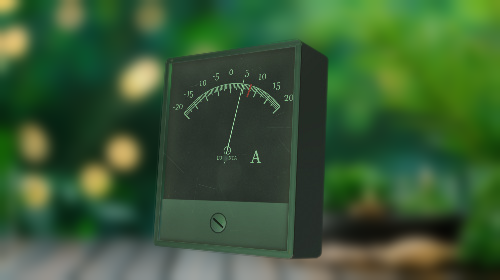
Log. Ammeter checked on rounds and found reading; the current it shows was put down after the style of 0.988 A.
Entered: 5 A
